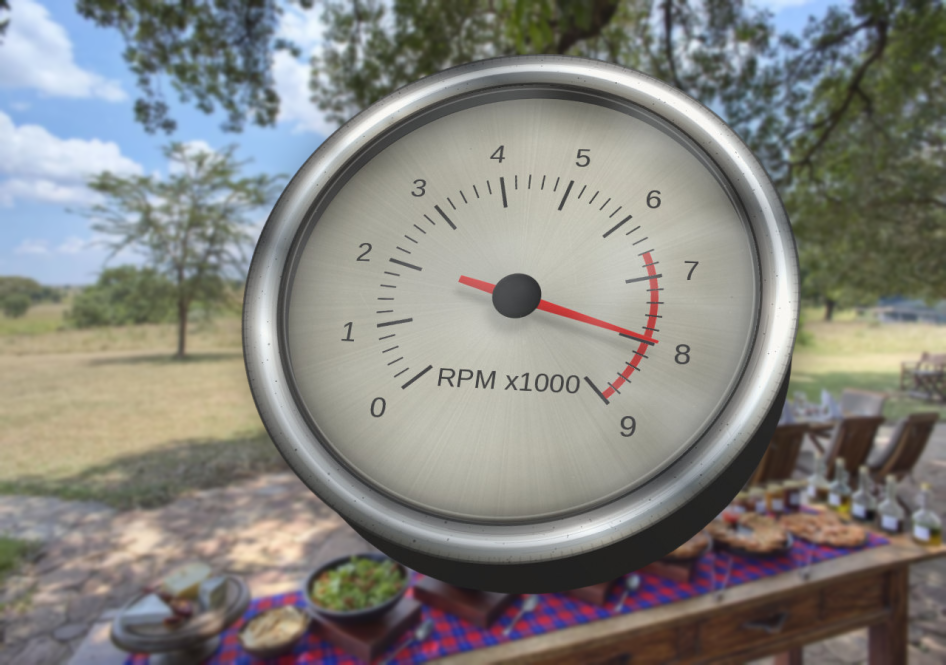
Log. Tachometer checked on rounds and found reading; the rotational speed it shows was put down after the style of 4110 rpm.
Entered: 8000 rpm
